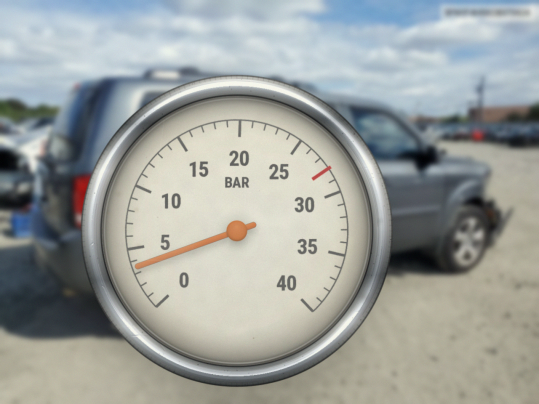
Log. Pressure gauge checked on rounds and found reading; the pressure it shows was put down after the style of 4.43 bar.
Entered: 3.5 bar
